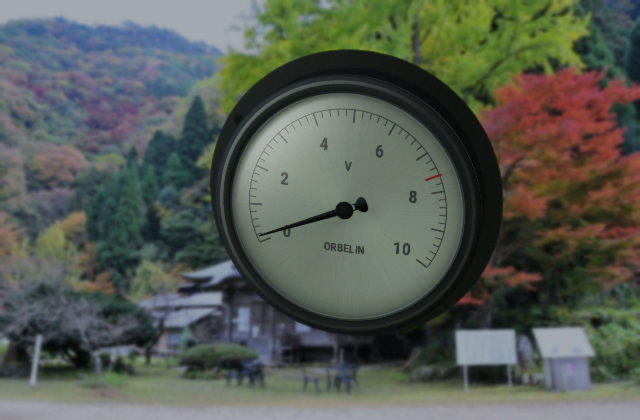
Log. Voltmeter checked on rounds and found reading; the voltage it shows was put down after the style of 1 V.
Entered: 0.2 V
